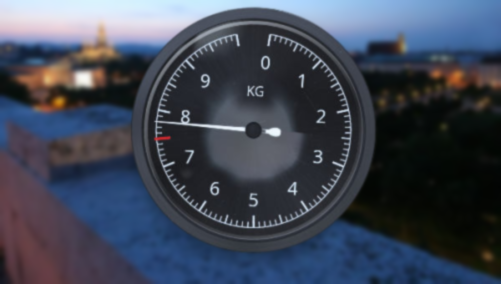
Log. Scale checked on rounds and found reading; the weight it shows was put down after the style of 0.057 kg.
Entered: 7.8 kg
